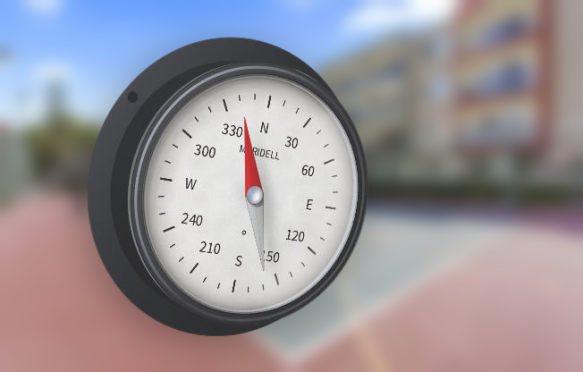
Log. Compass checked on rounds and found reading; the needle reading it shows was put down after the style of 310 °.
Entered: 340 °
